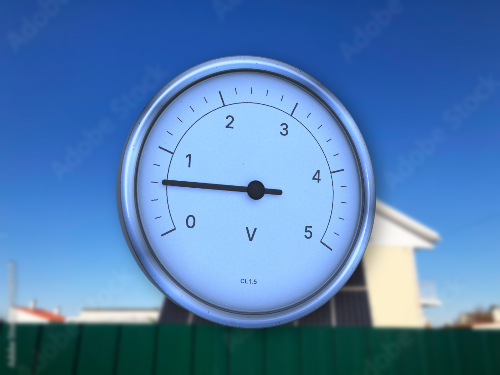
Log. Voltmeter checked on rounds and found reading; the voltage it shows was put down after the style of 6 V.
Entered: 0.6 V
